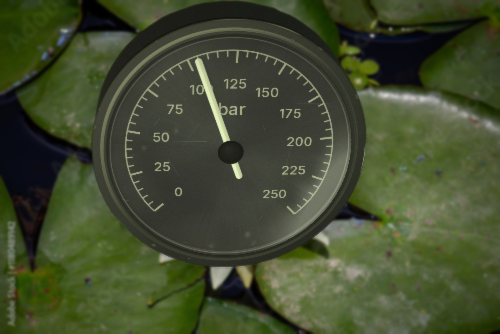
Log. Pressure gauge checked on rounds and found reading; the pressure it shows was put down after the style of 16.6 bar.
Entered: 105 bar
